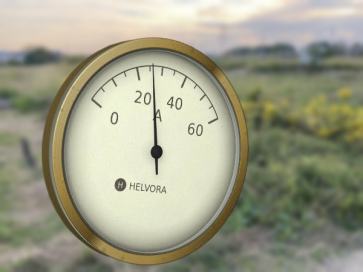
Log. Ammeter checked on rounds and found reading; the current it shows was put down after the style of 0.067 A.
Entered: 25 A
